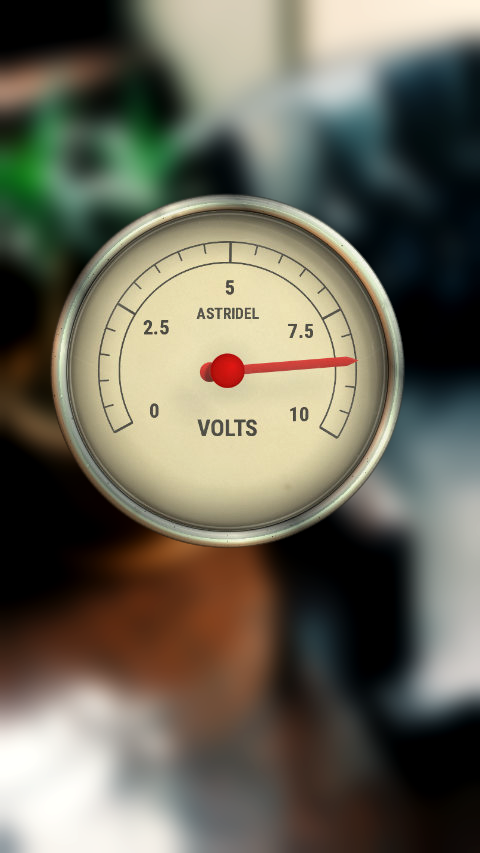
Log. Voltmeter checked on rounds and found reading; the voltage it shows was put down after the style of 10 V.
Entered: 8.5 V
